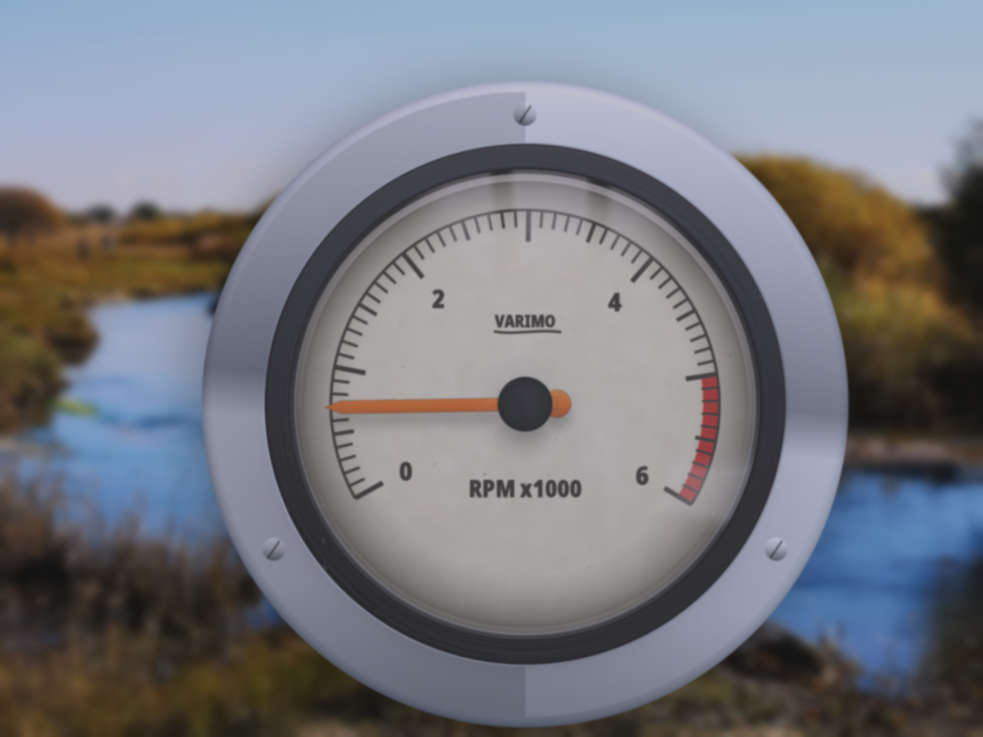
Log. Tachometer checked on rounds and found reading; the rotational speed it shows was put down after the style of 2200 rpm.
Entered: 700 rpm
